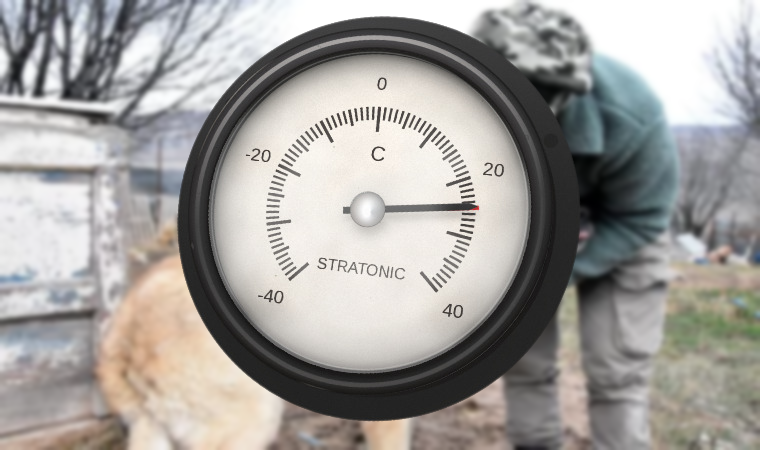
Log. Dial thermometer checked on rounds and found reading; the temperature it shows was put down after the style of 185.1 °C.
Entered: 25 °C
